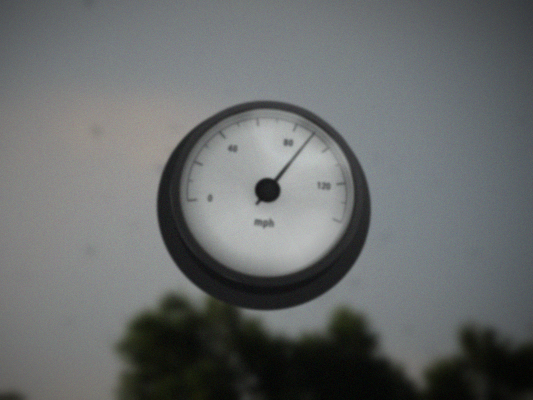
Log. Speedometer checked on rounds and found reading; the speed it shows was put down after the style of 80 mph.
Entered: 90 mph
